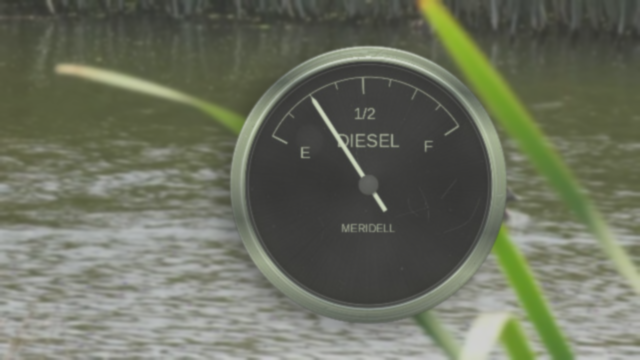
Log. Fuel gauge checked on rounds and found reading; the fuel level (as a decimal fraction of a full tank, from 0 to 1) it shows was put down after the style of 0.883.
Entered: 0.25
